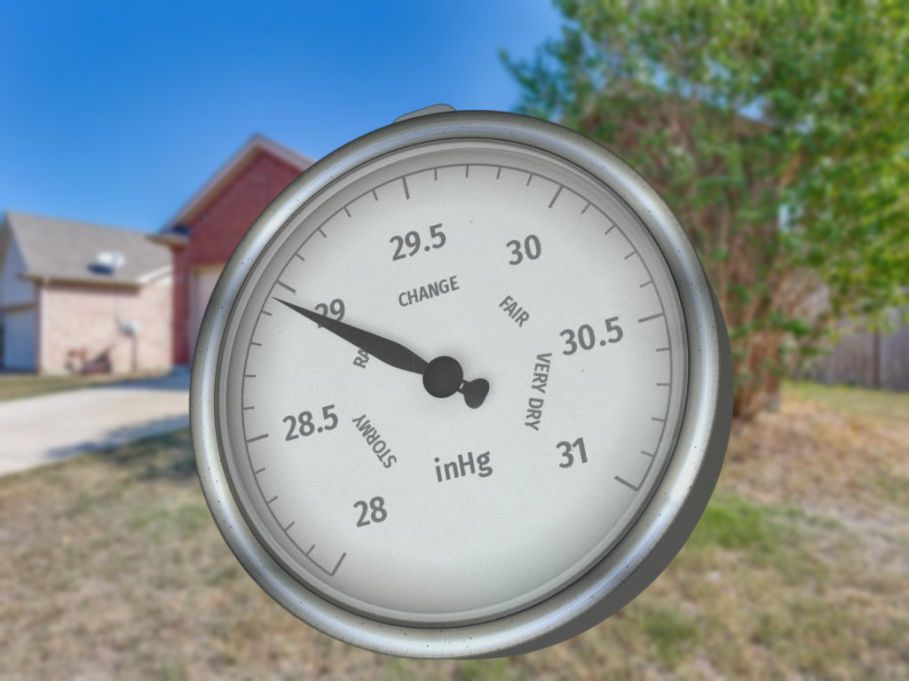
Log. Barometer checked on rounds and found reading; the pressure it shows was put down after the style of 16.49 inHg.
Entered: 28.95 inHg
